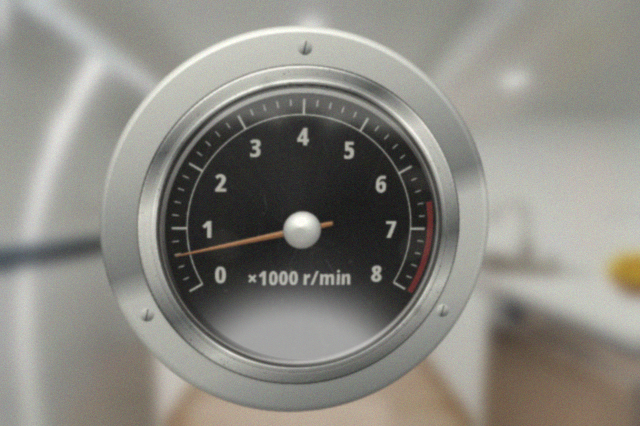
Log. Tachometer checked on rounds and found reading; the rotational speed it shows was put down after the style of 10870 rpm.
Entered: 600 rpm
